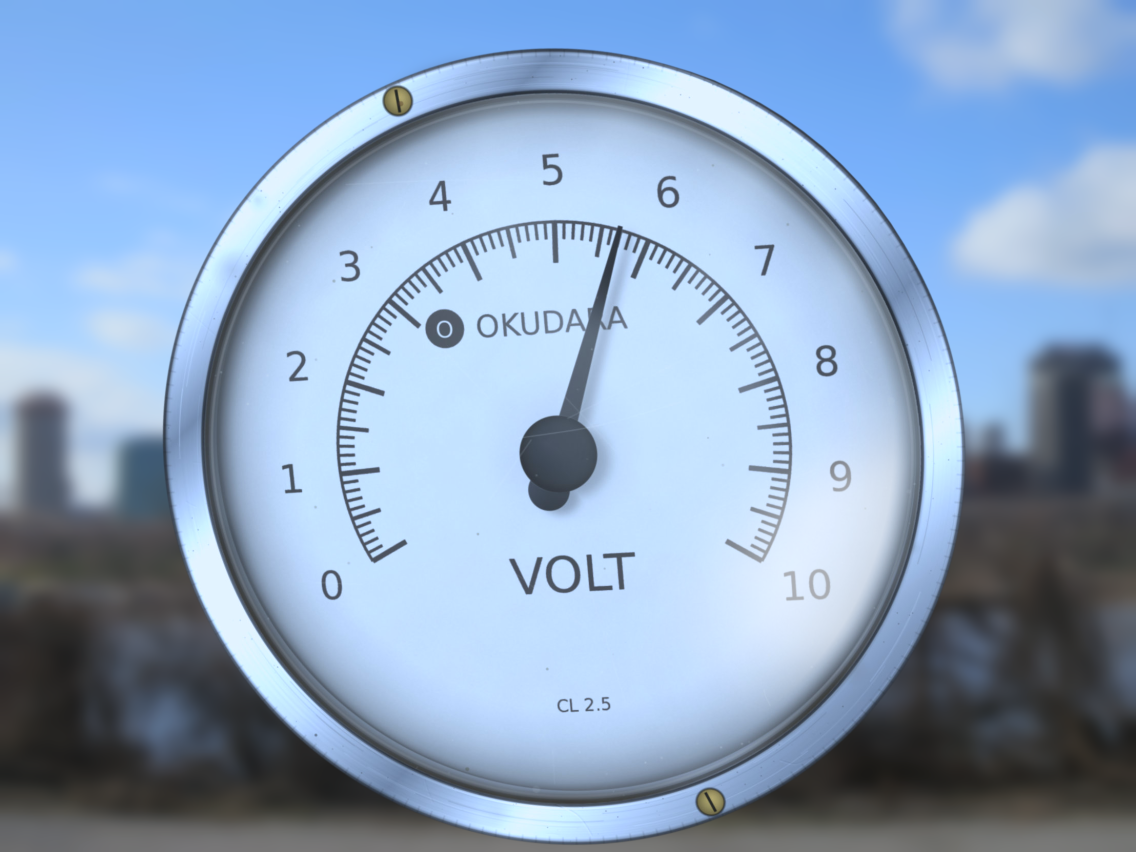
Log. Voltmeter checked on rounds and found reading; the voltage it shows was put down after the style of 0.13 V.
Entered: 5.7 V
